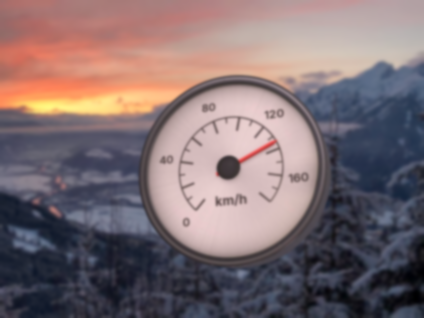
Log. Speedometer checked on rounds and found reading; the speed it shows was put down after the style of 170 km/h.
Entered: 135 km/h
